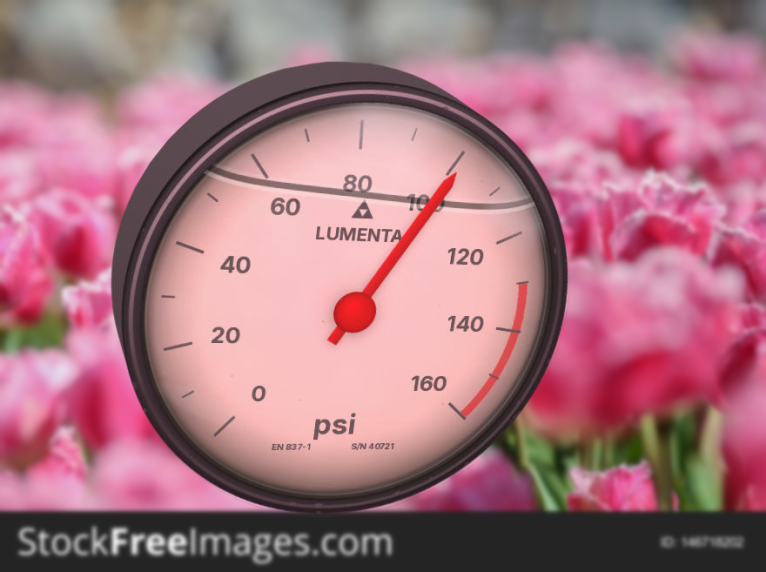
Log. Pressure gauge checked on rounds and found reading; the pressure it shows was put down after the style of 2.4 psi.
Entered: 100 psi
